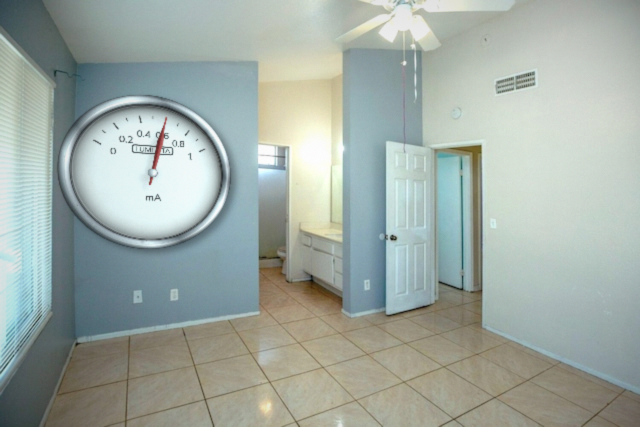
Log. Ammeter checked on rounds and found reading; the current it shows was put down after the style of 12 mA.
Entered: 0.6 mA
